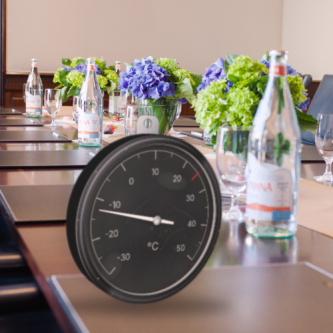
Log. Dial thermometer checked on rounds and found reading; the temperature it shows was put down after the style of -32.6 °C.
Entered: -12.5 °C
